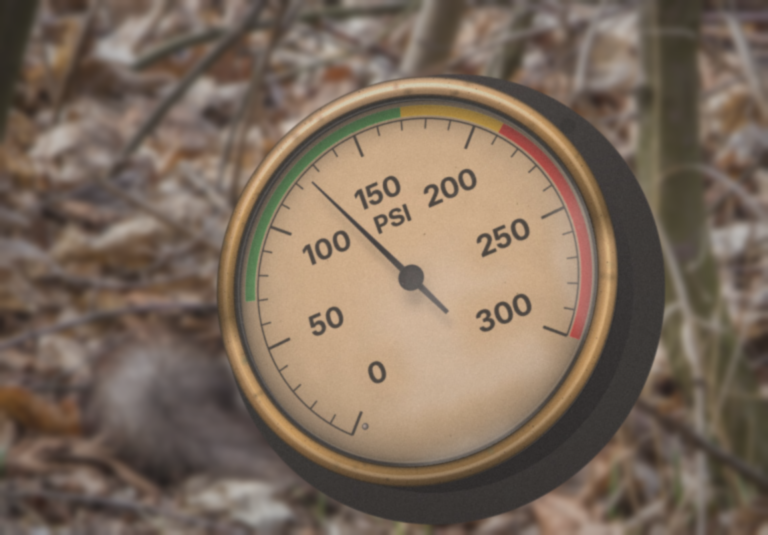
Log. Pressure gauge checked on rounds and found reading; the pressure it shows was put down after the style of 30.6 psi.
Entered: 125 psi
